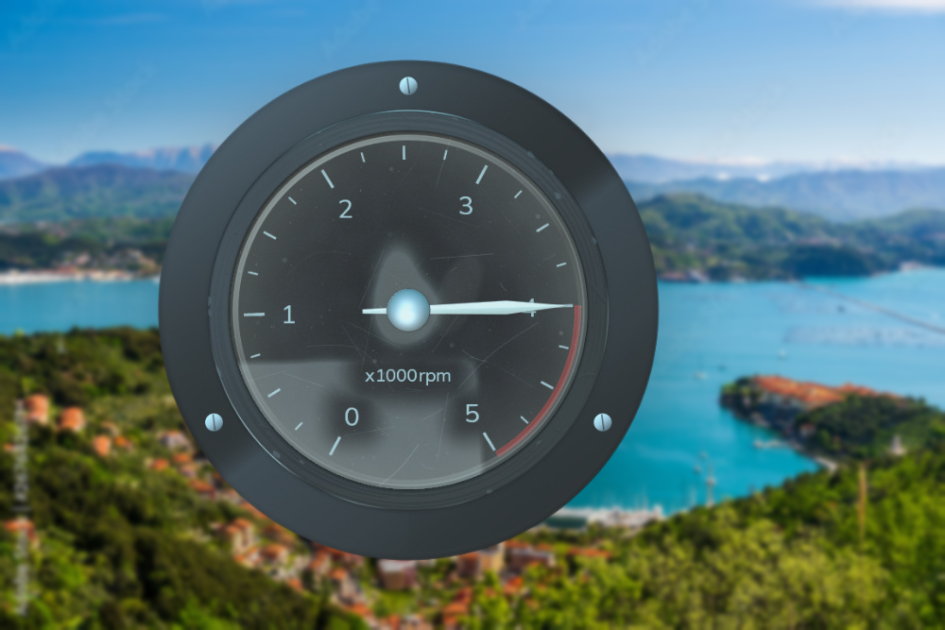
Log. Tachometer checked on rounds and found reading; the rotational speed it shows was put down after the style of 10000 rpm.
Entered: 4000 rpm
